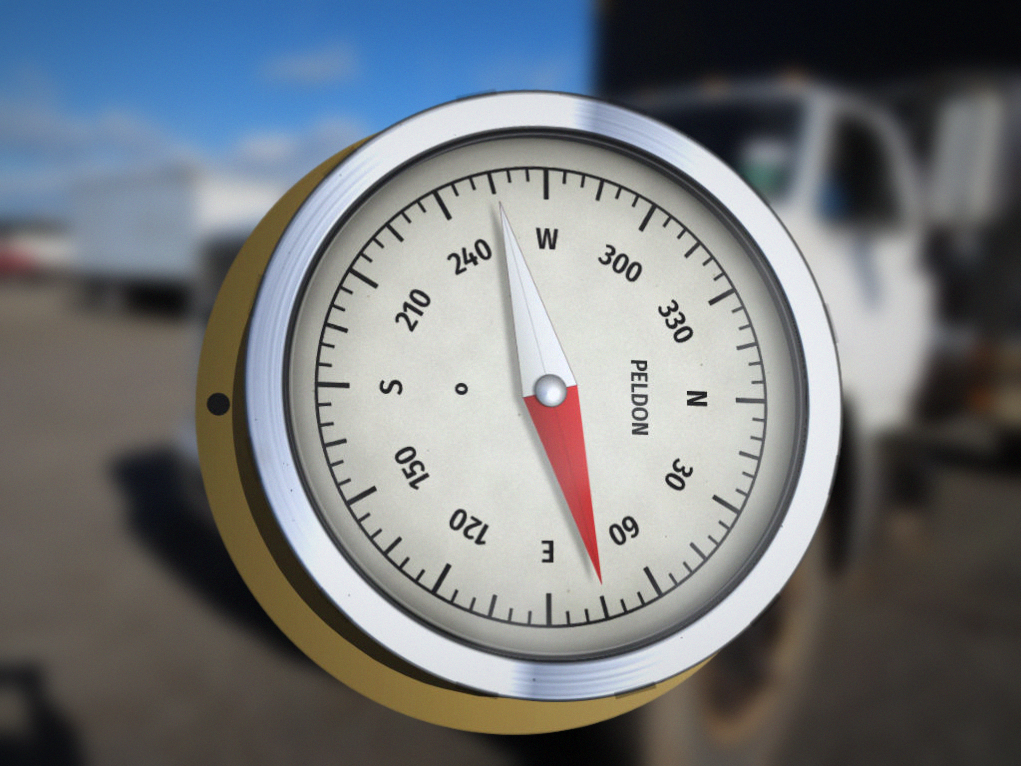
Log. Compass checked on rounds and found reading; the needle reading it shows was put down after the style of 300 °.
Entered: 75 °
